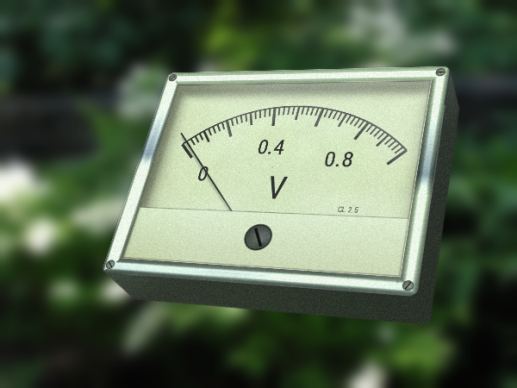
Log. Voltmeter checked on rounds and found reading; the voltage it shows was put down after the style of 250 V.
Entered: 0.02 V
